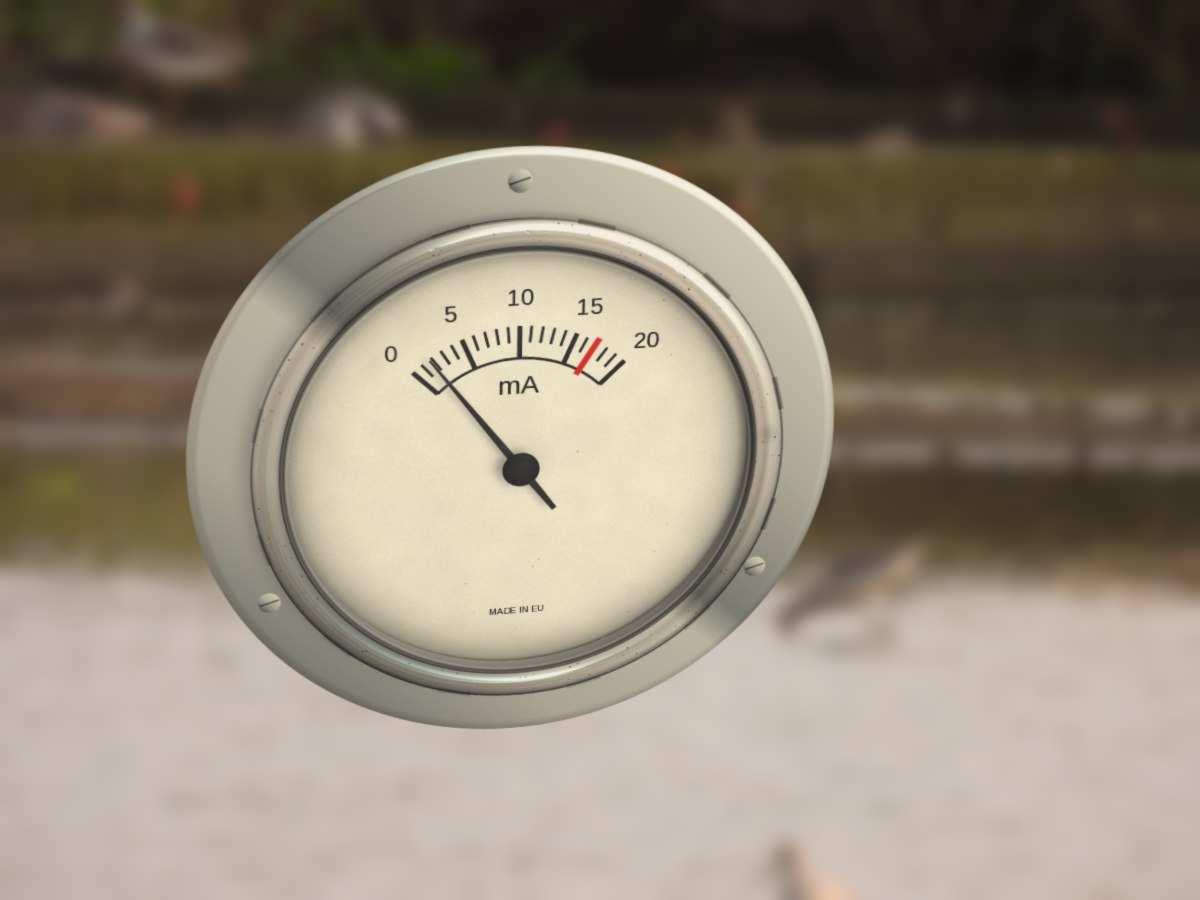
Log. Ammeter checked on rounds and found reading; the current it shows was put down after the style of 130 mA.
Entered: 2 mA
